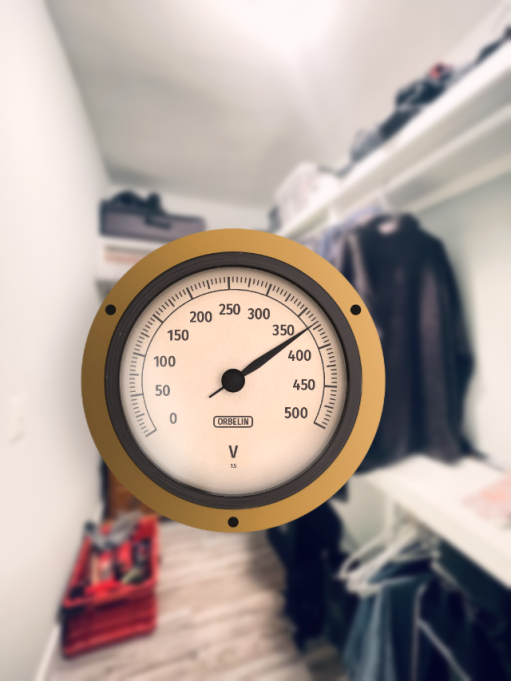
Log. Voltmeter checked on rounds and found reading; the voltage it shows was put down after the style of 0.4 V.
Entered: 370 V
